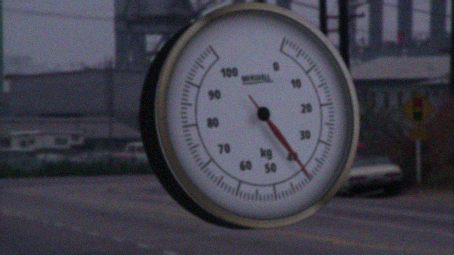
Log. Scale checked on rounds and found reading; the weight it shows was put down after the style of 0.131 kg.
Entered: 40 kg
